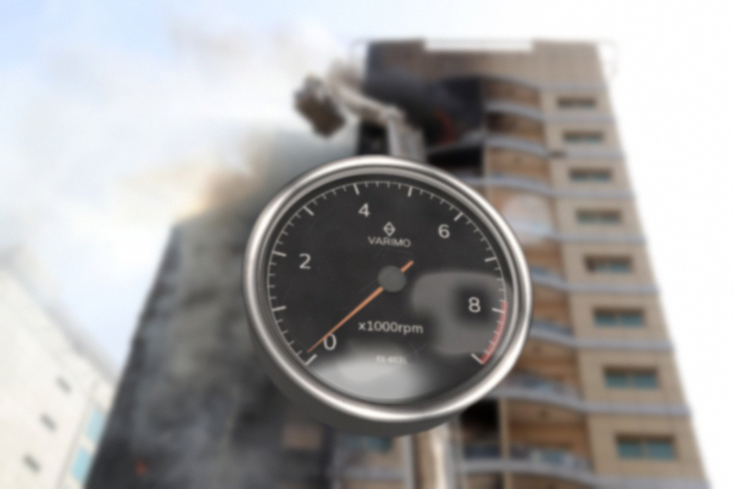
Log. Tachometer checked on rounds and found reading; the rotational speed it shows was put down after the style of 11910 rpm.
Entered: 100 rpm
